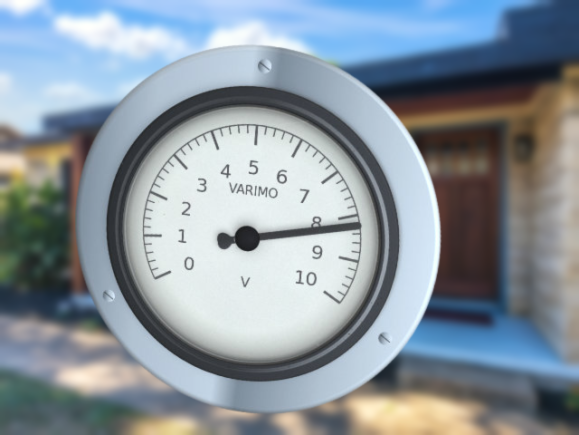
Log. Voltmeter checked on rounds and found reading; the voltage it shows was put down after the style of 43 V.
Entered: 8.2 V
